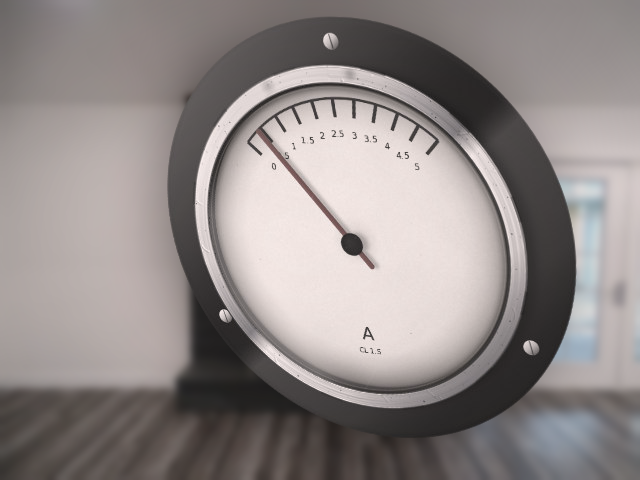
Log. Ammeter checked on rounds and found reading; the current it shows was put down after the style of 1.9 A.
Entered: 0.5 A
